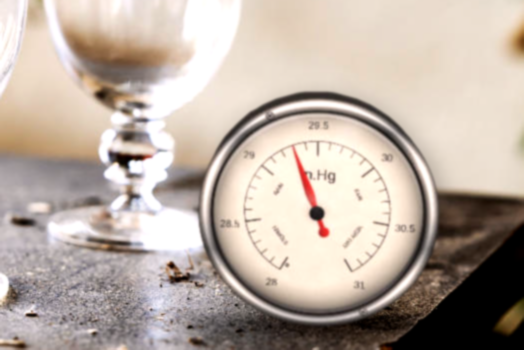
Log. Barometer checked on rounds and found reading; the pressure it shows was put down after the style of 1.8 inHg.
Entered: 29.3 inHg
